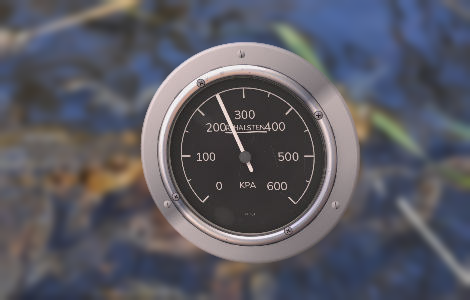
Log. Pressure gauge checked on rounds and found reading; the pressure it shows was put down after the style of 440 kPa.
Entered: 250 kPa
